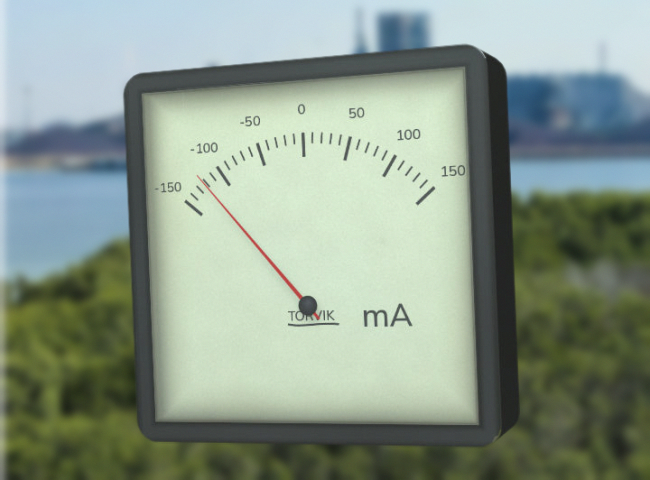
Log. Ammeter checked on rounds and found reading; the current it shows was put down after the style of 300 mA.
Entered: -120 mA
